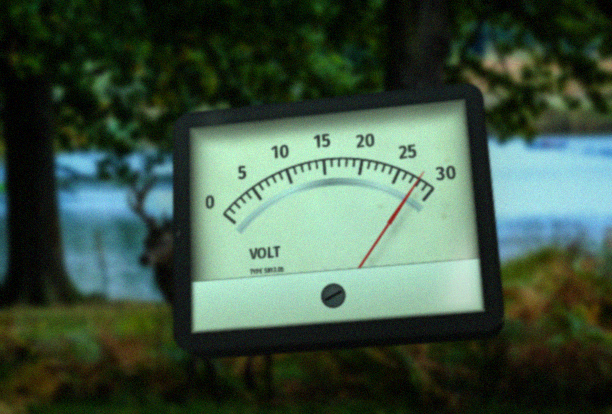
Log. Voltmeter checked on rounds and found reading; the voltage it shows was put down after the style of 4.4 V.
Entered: 28 V
